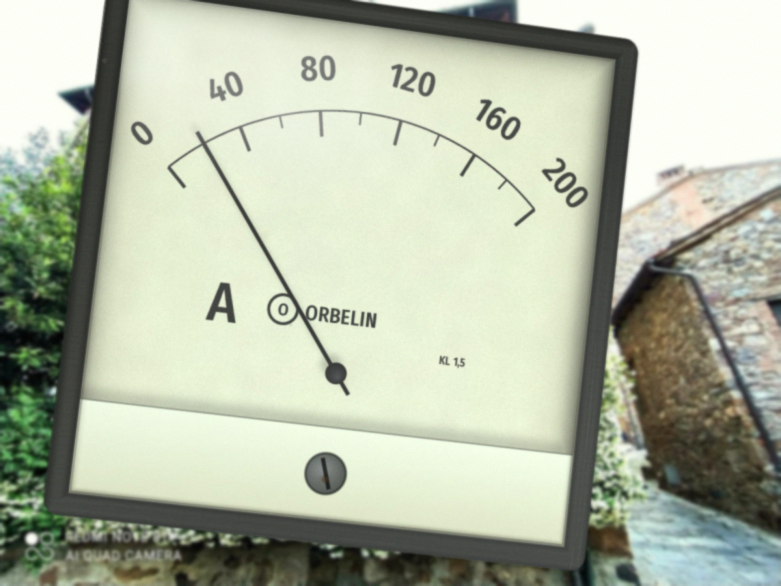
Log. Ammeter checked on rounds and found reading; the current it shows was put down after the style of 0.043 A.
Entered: 20 A
